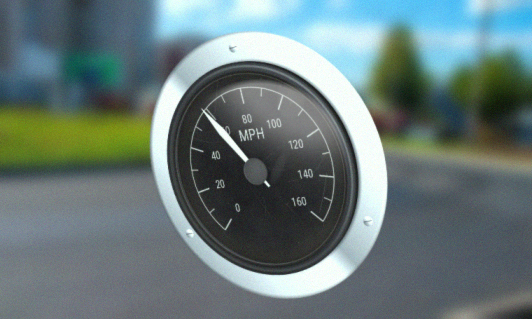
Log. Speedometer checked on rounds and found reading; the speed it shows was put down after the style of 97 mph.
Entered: 60 mph
